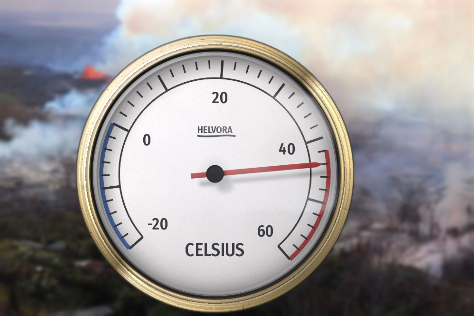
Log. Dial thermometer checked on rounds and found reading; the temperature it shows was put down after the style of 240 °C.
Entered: 44 °C
